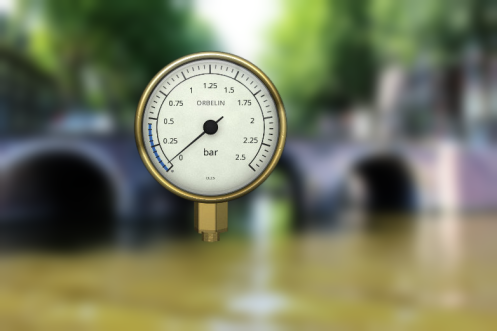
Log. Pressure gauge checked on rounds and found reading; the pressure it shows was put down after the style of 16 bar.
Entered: 0.05 bar
